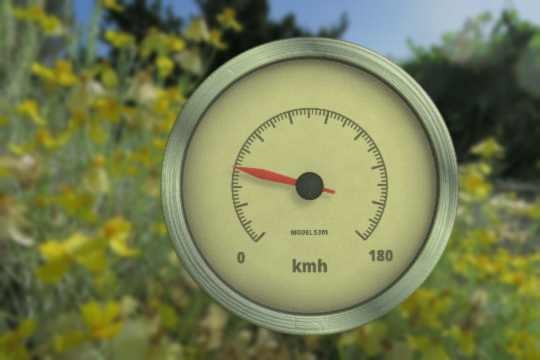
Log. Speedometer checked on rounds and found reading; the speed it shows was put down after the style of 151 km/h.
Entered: 40 km/h
